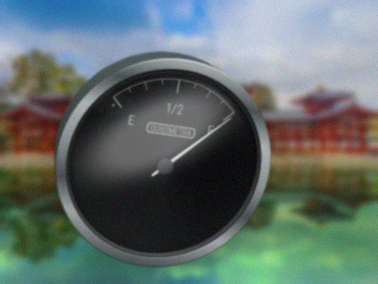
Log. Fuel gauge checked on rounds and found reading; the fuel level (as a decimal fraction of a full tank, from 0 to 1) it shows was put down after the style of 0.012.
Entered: 1
